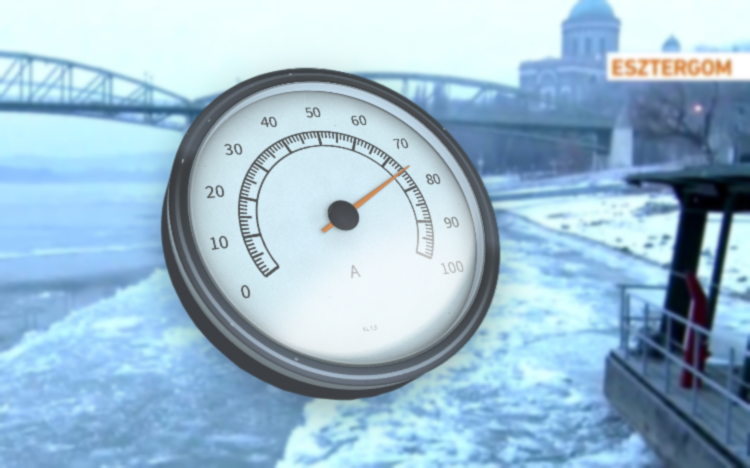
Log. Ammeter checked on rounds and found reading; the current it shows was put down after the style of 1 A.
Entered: 75 A
